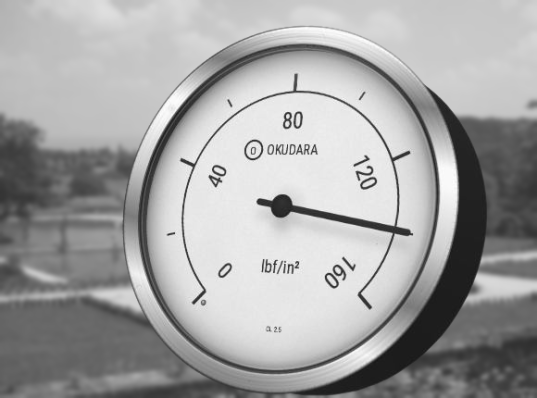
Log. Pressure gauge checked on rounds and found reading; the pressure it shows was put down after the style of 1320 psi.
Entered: 140 psi
